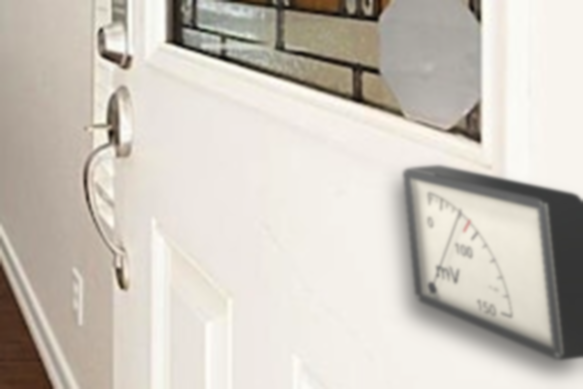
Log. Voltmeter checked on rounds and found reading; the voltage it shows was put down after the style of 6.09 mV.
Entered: 80 mV
